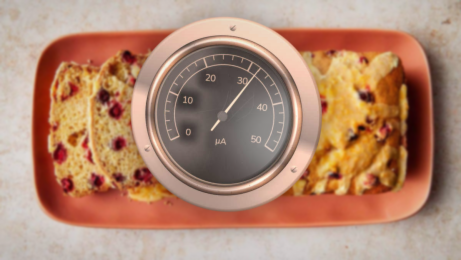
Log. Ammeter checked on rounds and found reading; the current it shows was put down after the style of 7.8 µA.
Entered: 32 µA
